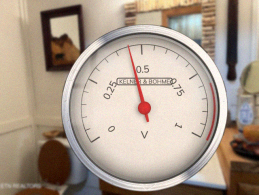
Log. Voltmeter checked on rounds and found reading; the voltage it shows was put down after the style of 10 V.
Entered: 0.45 V
